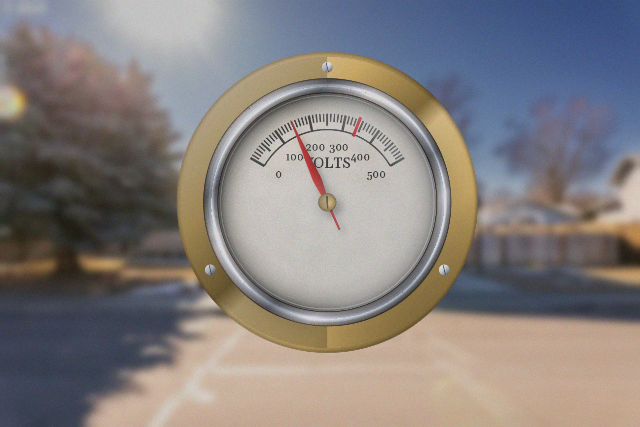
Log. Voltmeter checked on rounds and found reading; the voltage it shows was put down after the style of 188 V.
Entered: 150 V
